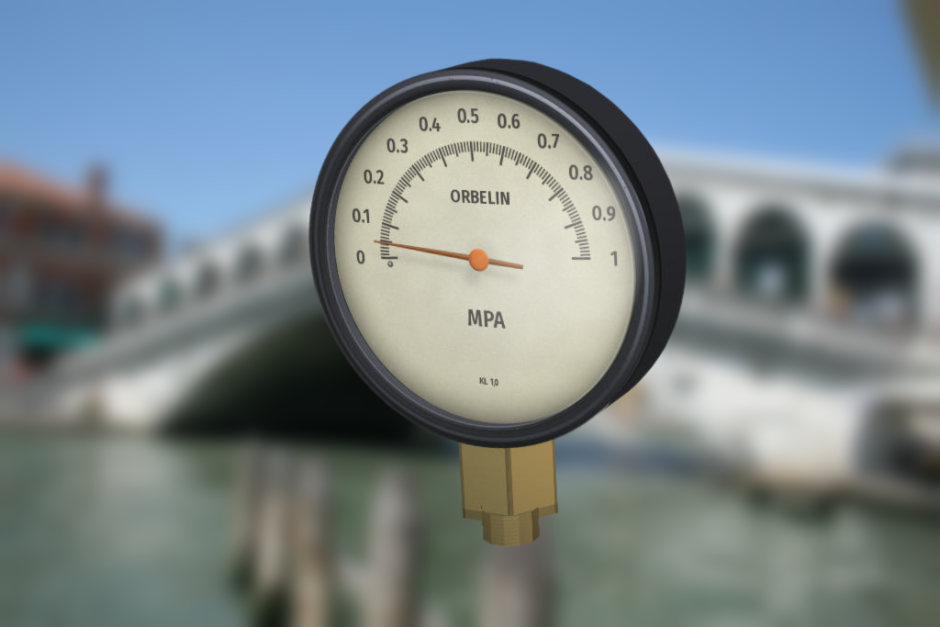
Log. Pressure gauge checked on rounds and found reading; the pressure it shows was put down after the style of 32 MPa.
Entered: 0.05 MPa
